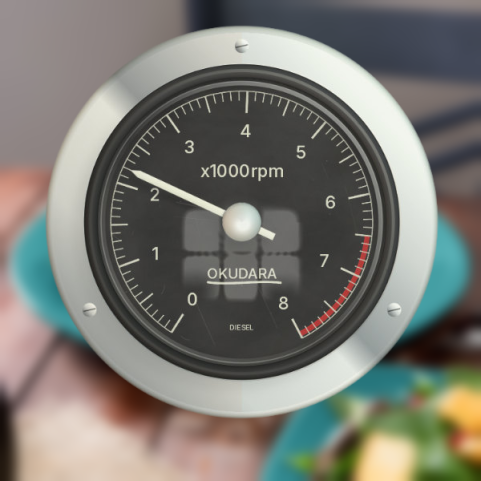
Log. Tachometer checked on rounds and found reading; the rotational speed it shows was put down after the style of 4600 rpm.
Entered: 2200 rpm
